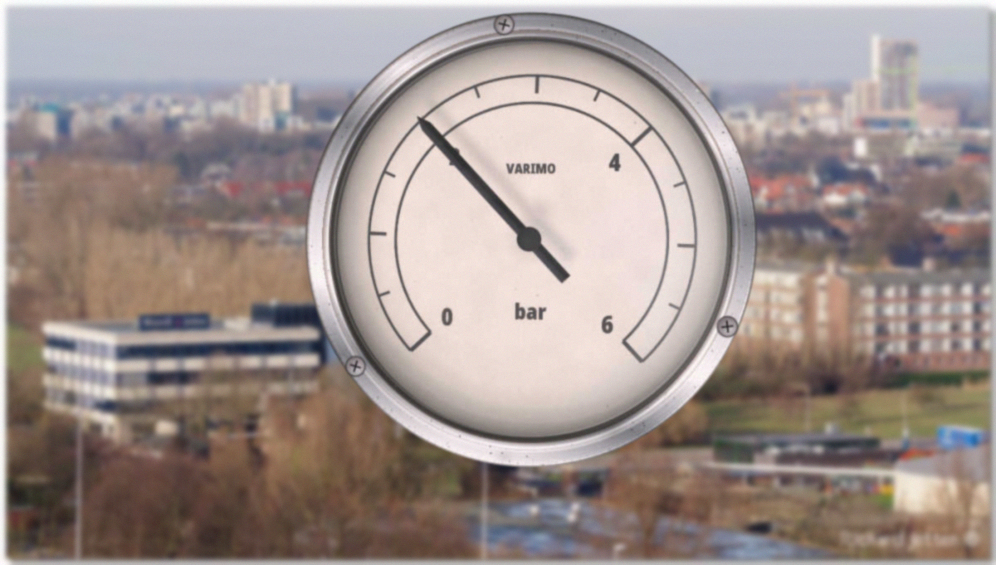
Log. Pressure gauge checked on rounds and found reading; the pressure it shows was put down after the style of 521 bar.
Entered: 2 bar
